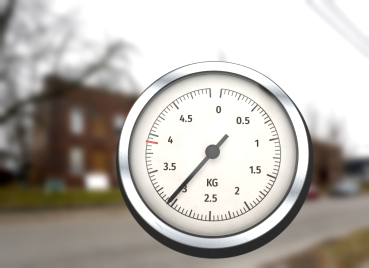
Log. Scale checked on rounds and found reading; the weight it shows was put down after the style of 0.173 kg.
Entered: 3.05 kg
